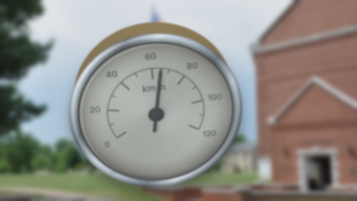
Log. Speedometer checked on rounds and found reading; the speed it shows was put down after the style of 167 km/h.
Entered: 65 km/h
